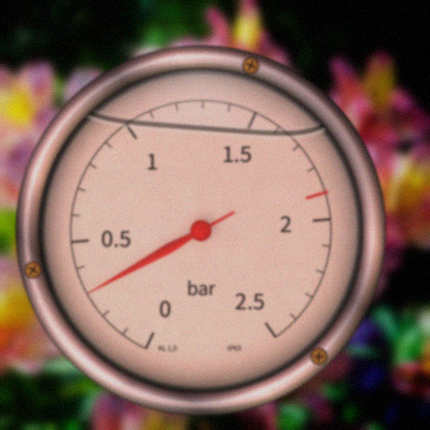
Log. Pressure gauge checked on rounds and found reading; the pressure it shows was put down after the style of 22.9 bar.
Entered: 0.3 bar
